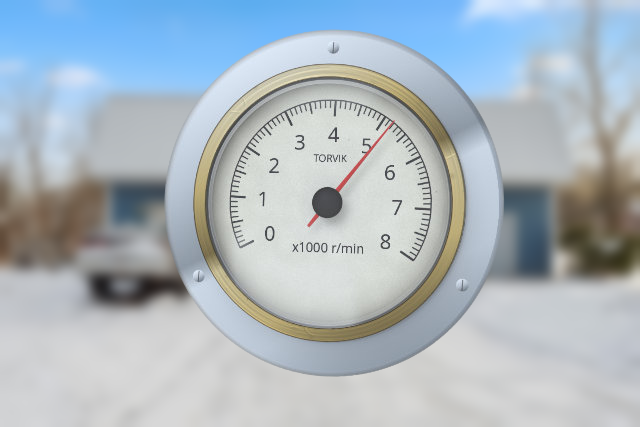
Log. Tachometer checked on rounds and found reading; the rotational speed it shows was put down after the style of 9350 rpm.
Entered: 5200 rpm
